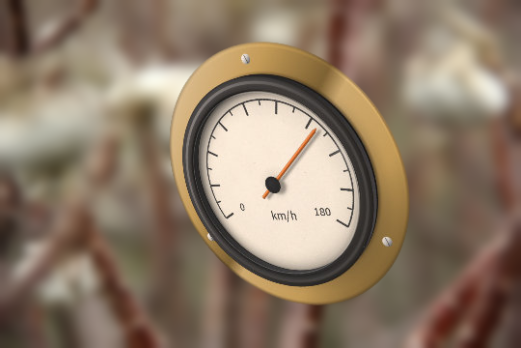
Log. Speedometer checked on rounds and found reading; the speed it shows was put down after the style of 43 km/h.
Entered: 125 km/h
